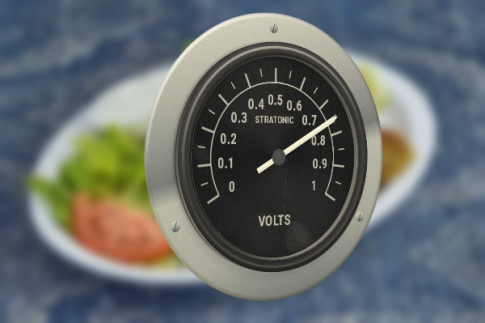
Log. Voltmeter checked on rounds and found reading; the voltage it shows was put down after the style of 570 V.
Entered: 0.75 V
